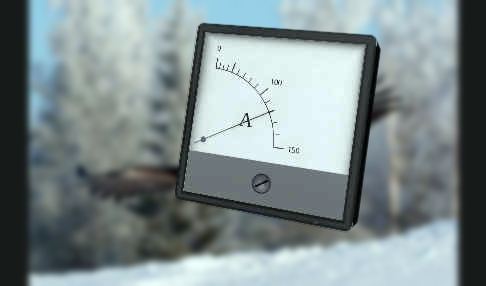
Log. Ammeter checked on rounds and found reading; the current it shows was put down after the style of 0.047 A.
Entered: 120 A
